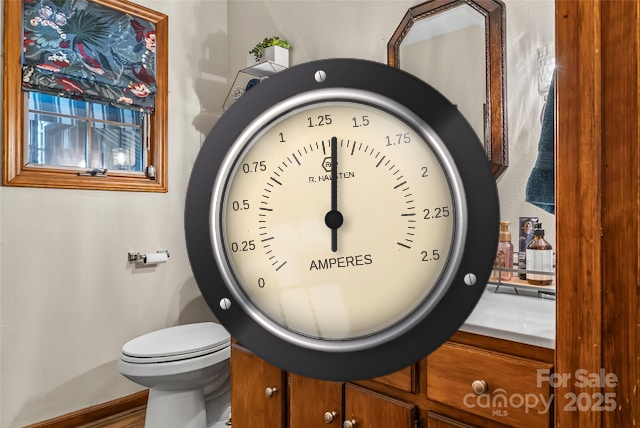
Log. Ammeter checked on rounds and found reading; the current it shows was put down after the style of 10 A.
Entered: 1.35 A
